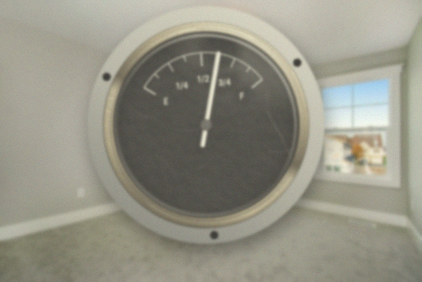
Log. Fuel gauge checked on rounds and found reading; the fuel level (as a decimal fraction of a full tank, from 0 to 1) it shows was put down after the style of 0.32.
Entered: 0.625
